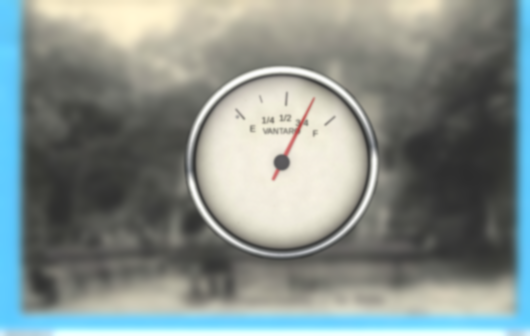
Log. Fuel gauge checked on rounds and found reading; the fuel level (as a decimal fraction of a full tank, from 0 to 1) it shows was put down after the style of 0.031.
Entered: 0.75
